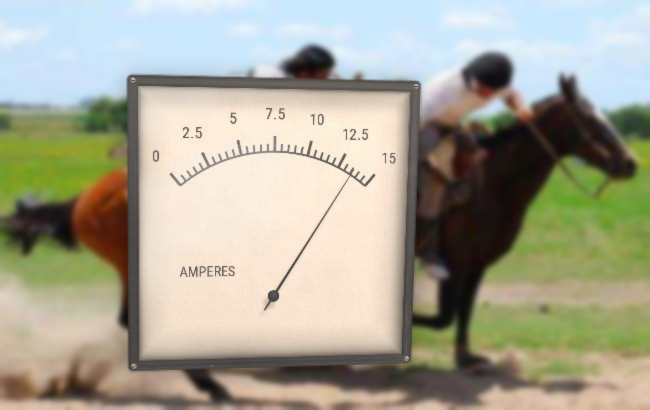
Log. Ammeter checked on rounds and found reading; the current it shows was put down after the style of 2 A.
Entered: 13.5 A
